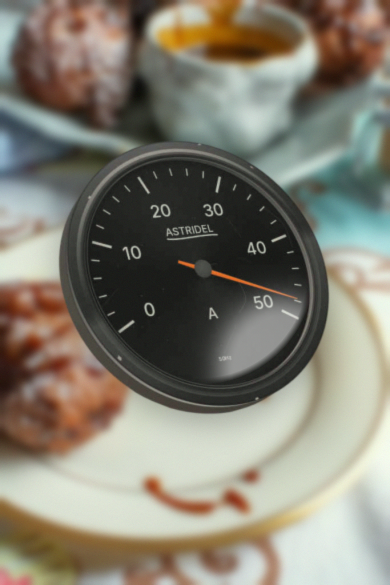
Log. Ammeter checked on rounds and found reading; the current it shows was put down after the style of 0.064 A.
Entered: 48 A
